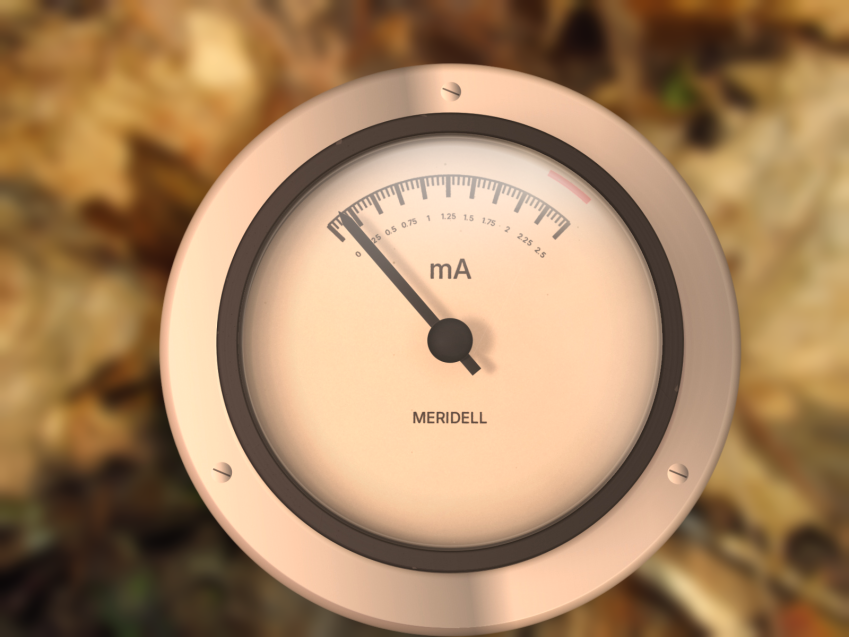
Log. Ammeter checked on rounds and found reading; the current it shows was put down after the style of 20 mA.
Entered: 0.15 mA
